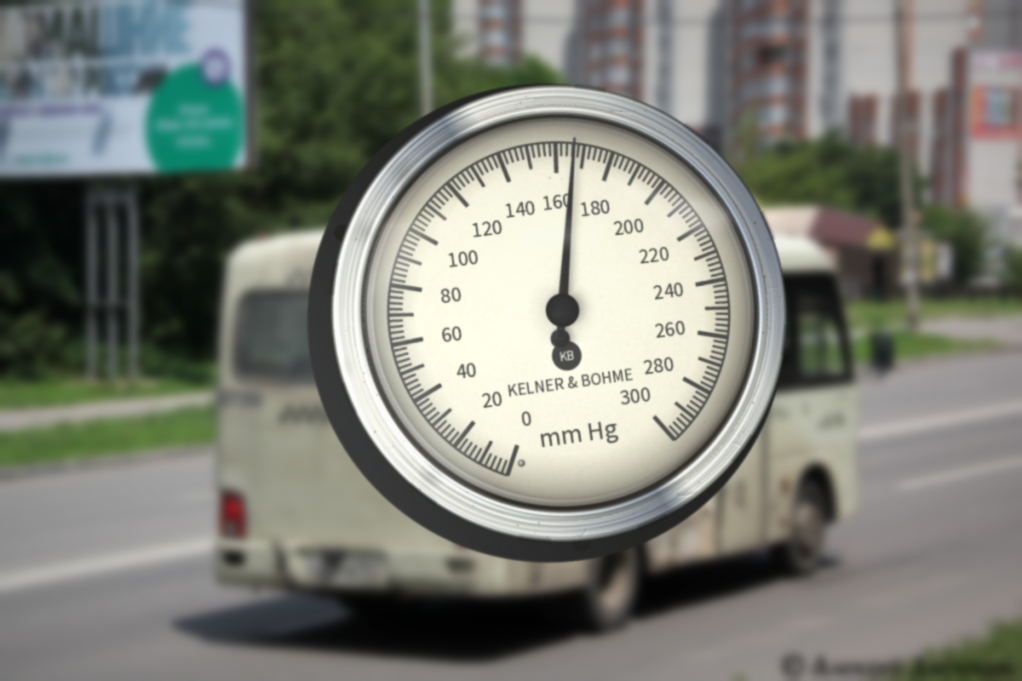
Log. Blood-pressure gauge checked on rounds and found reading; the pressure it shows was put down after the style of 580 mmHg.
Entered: 166 mmHg
